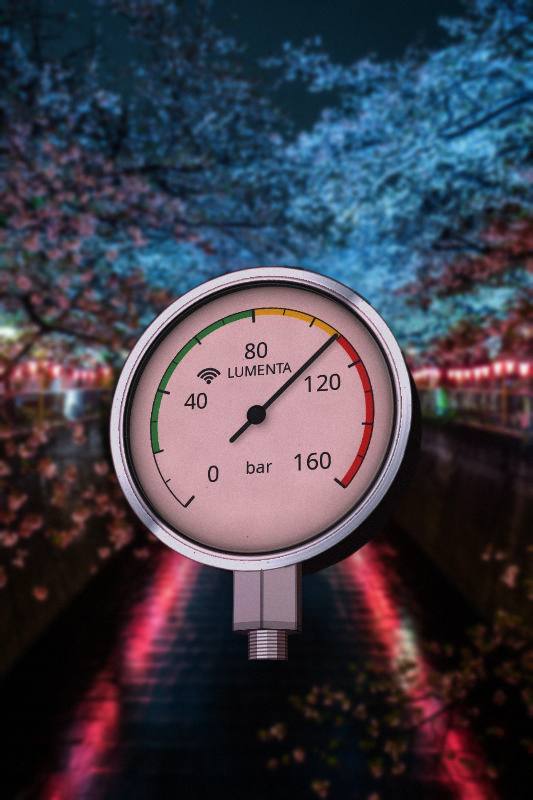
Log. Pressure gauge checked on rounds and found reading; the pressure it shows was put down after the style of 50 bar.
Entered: 110 bar
